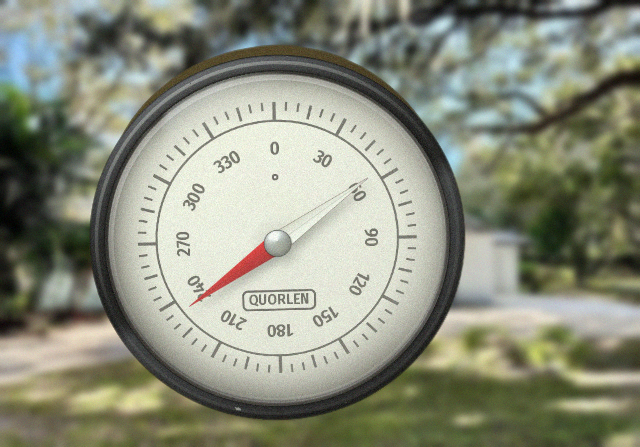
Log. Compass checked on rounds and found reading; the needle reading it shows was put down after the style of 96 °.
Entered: 235 °
